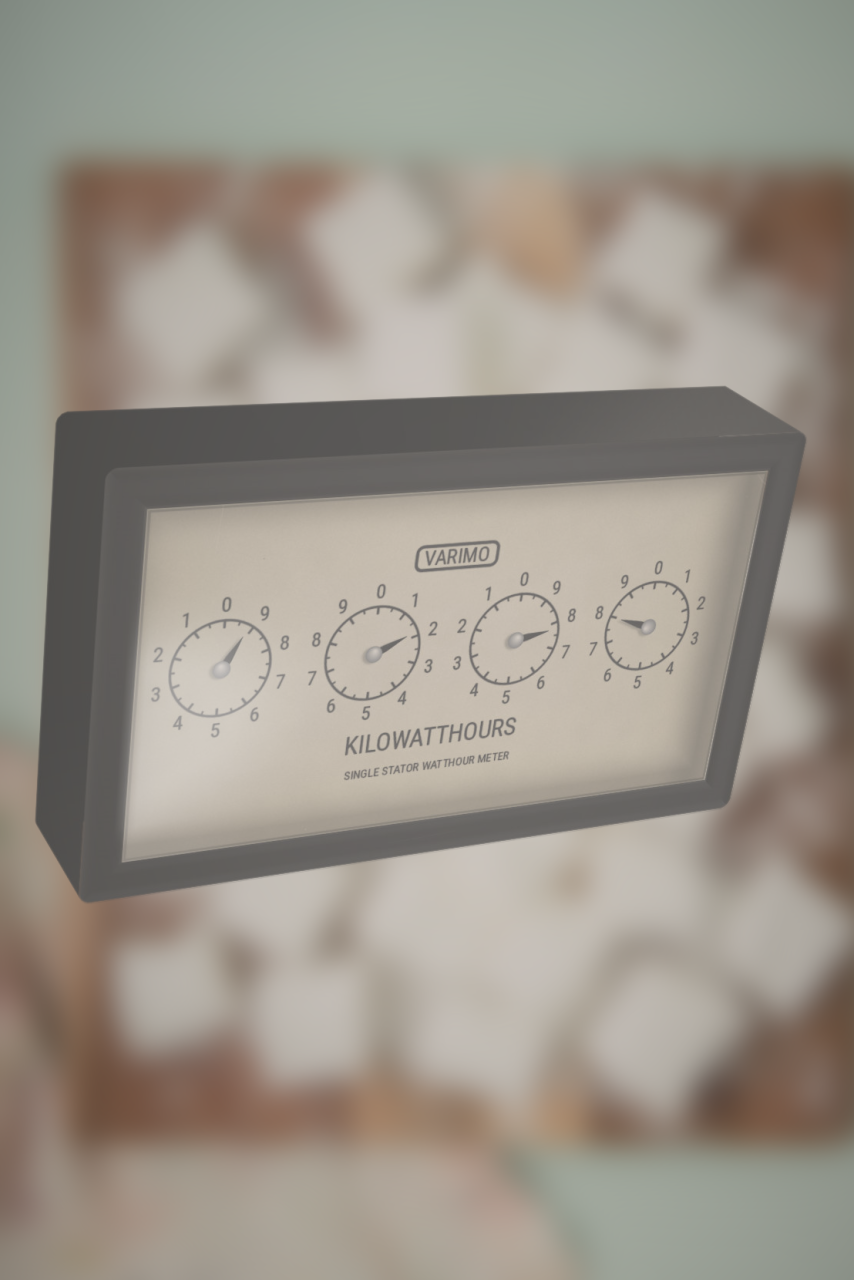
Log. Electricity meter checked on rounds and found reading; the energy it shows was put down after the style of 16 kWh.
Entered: 9178 kWh
